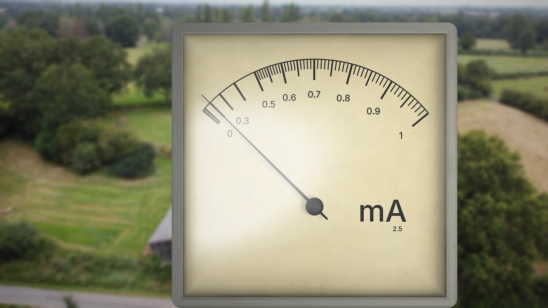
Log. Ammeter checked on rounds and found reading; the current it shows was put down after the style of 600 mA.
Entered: 0.2 mA
